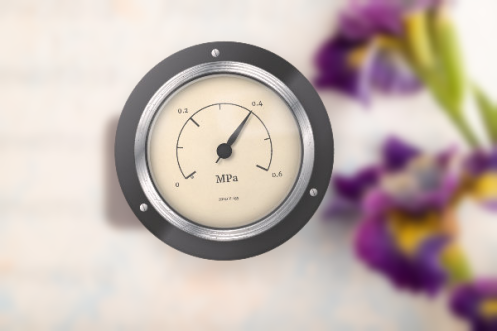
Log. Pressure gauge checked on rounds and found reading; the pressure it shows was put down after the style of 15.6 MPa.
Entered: 0.4 MPa
